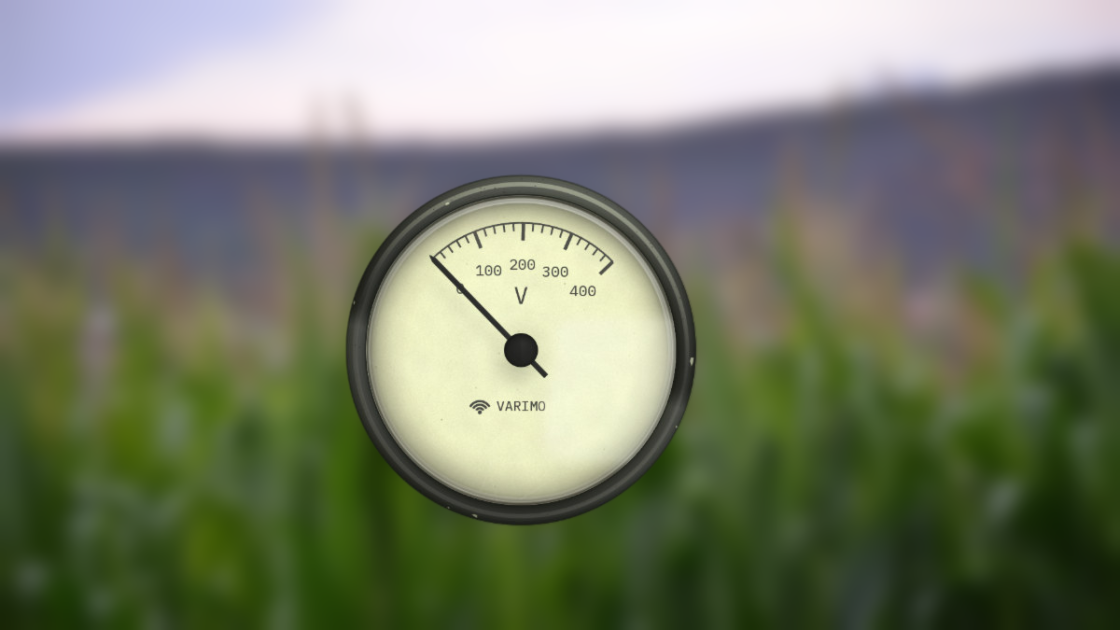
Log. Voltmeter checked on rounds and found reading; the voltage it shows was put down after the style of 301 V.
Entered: 0 V
